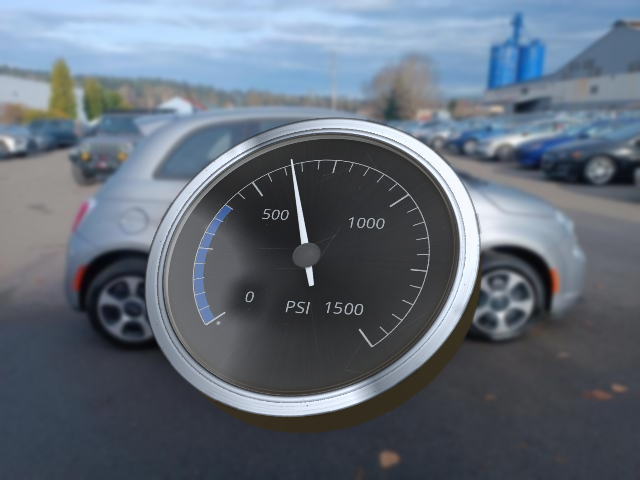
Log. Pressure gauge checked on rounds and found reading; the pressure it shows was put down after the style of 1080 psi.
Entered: 625 psi
